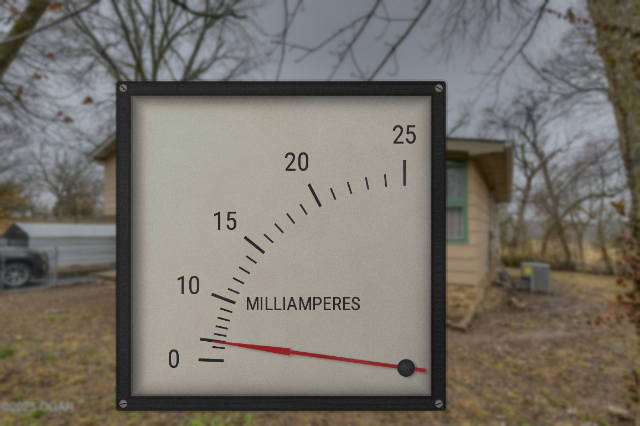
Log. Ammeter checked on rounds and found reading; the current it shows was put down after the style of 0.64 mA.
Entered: 5 mA
